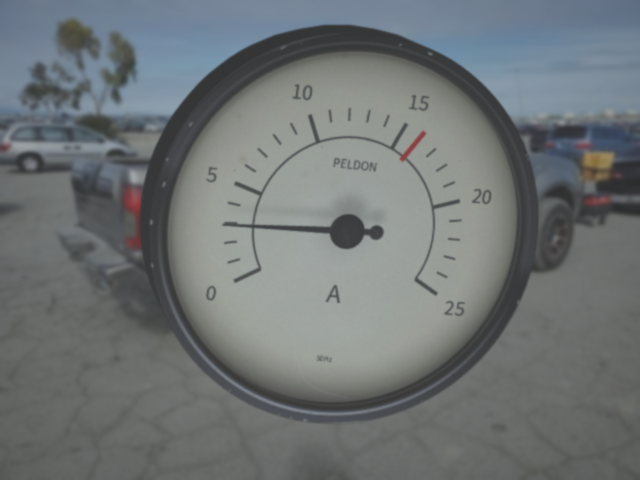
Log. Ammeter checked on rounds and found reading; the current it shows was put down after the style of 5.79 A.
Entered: 3 A
